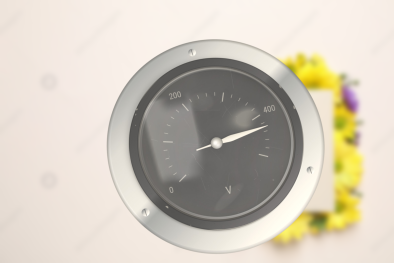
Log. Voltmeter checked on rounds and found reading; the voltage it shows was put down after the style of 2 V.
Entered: 430 V
